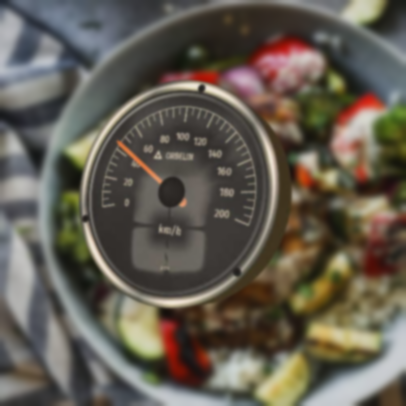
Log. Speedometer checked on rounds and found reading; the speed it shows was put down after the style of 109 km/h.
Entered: 45 km/h
